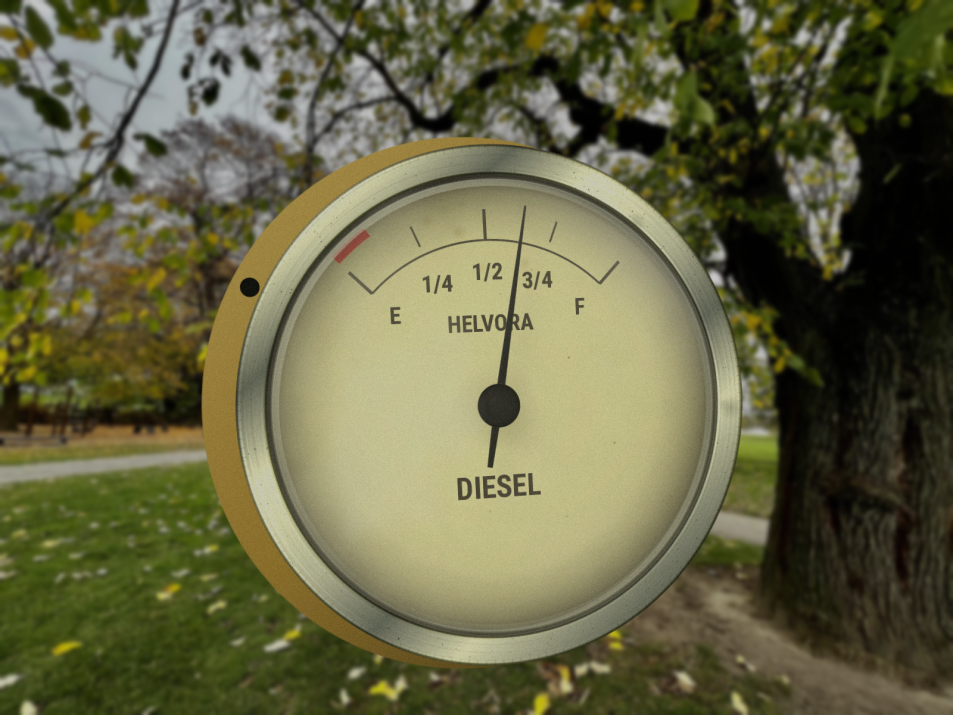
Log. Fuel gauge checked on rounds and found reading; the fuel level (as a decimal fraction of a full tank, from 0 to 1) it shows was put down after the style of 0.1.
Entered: 0.625
